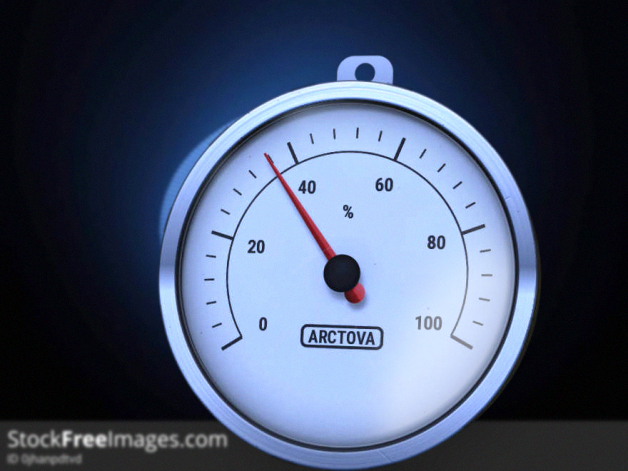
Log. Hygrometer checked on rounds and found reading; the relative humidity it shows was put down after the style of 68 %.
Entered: 36 %
